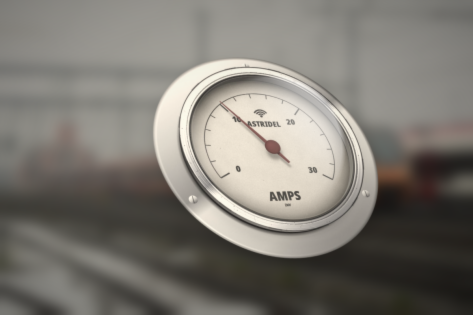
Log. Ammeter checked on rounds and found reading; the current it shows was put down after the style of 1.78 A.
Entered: 10 A
